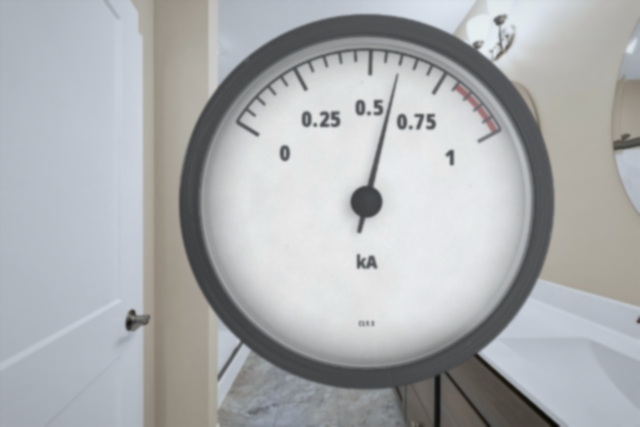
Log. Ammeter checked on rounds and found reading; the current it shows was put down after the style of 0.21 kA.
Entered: 0.6 kA
